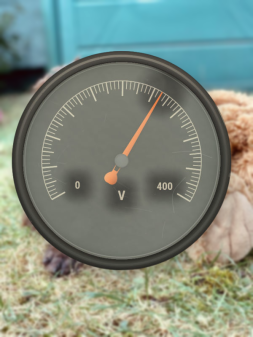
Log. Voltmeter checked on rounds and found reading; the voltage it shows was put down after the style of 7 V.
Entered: 250 V
